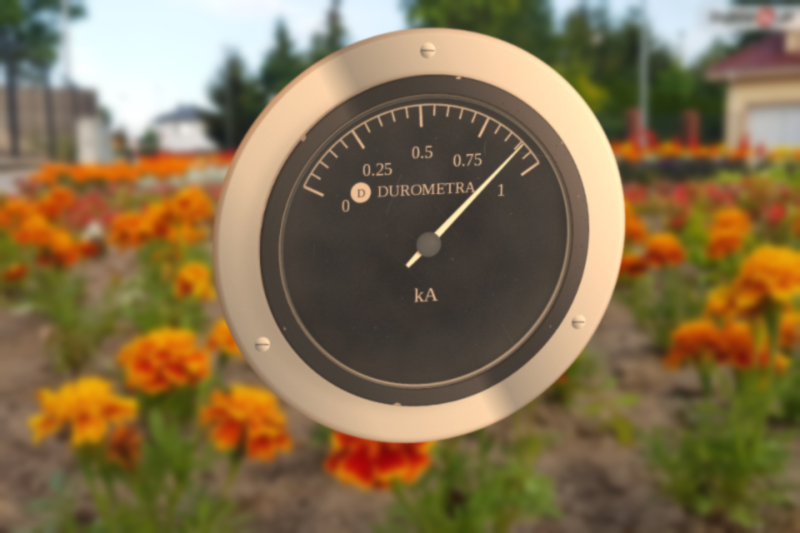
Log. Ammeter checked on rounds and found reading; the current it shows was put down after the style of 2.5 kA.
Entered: 0.9 kA
